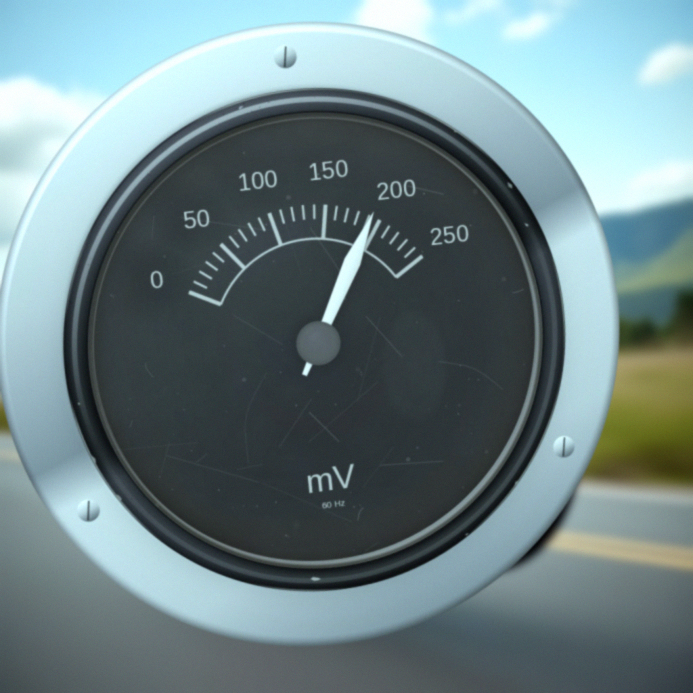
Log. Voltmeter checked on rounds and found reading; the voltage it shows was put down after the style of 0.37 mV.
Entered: 190 mV
